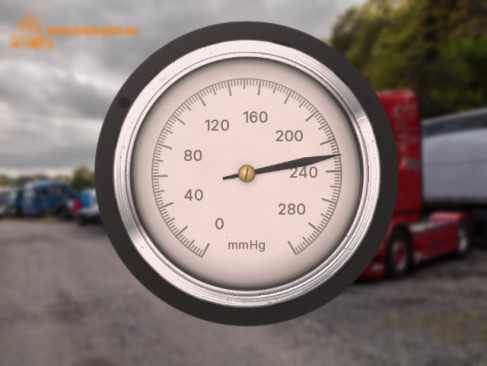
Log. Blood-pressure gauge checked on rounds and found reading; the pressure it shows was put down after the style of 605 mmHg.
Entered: 230 mmHg
